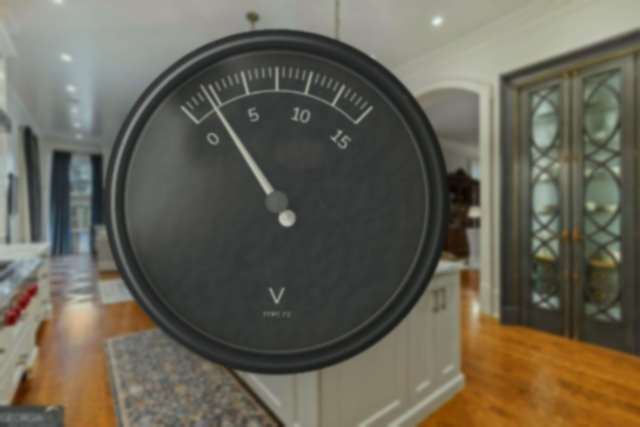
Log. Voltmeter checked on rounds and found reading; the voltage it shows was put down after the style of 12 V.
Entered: 2 V
